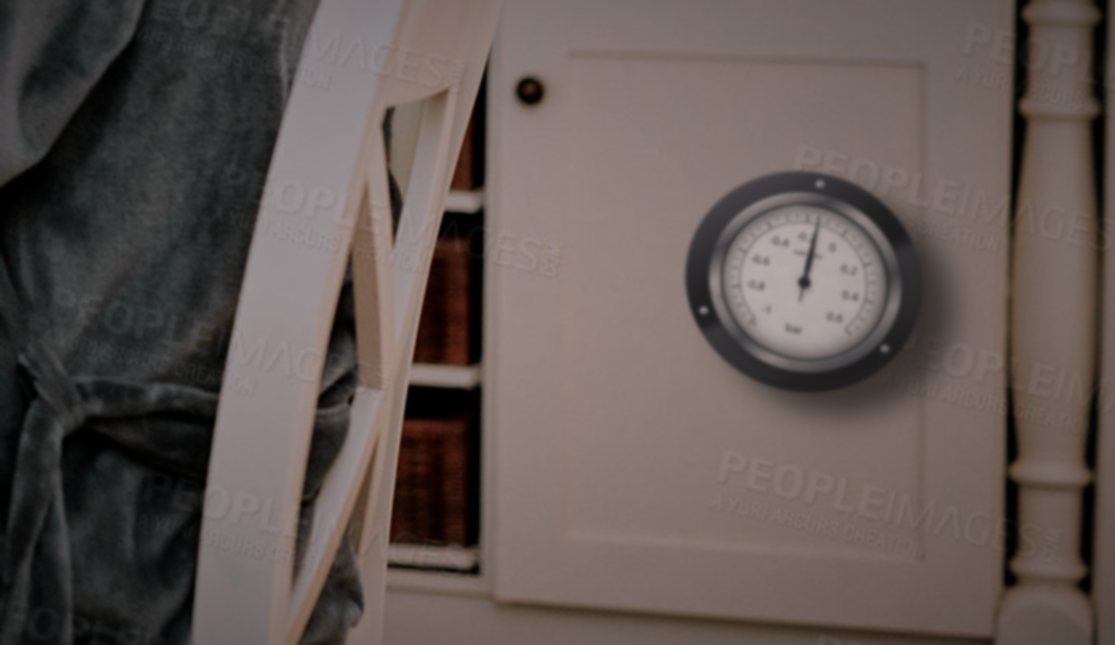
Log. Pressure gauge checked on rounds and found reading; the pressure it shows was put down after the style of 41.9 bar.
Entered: -0.15 bar
